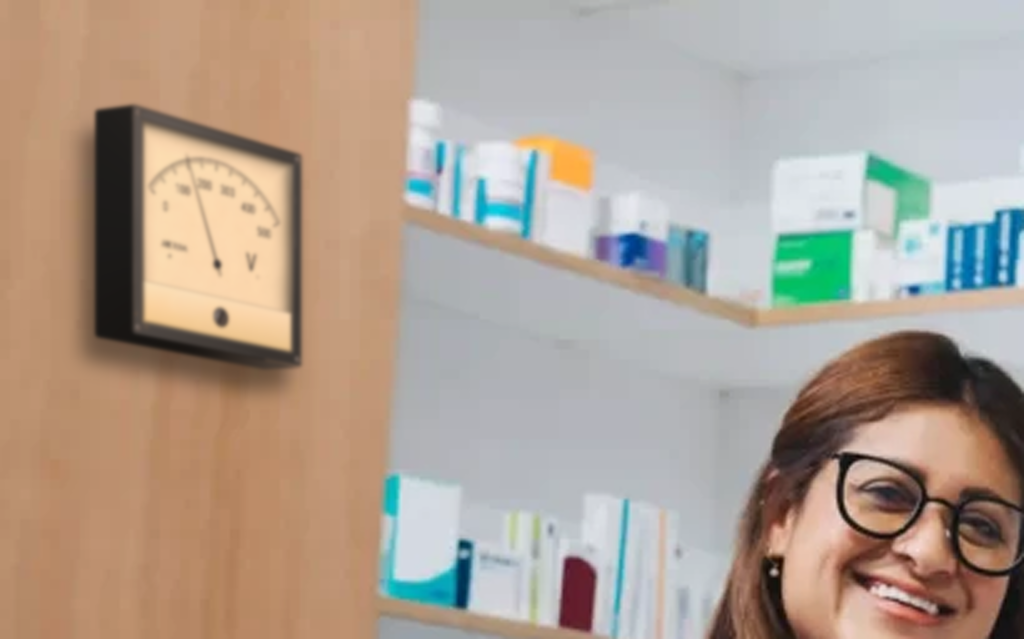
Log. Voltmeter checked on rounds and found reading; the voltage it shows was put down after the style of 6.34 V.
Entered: 150 V
